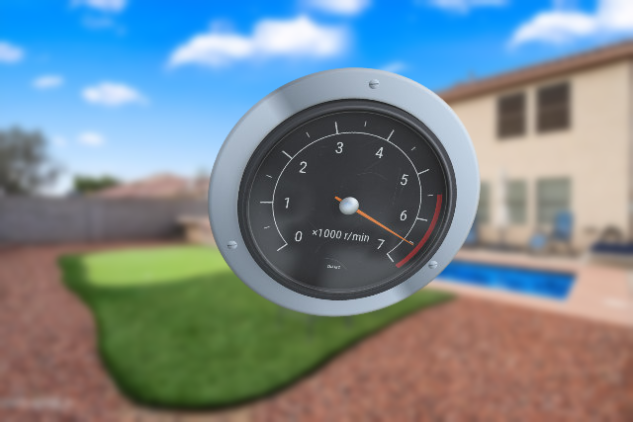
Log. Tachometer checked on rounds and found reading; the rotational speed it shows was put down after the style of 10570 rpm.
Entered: 6500 rpm
